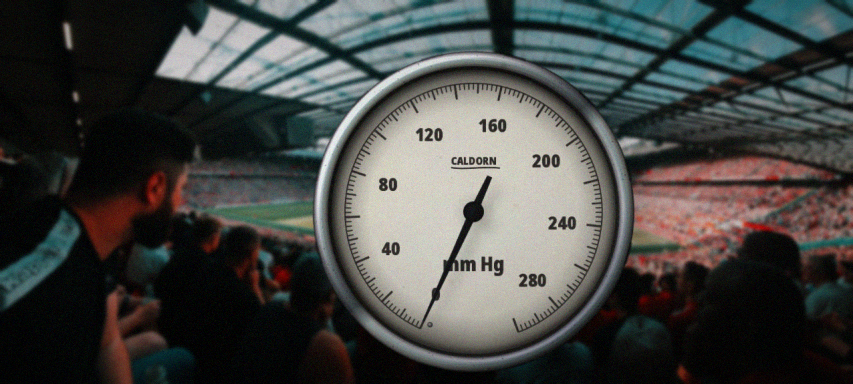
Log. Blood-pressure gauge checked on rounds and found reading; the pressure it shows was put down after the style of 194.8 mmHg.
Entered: 0 mmHg
